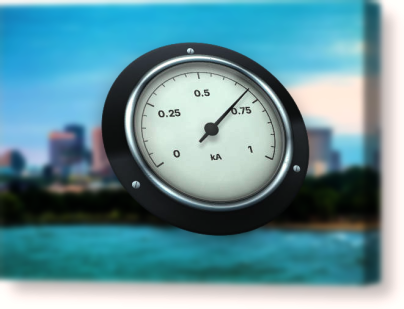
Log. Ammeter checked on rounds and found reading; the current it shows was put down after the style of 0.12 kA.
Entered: 0.7 kA
